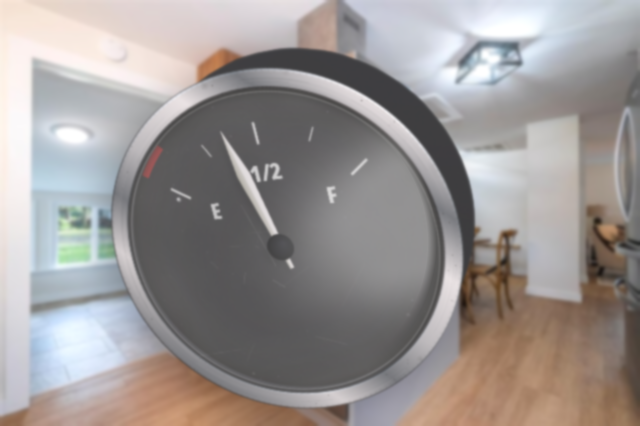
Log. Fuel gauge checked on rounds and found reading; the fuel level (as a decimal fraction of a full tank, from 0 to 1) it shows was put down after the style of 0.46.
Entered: 0.375
